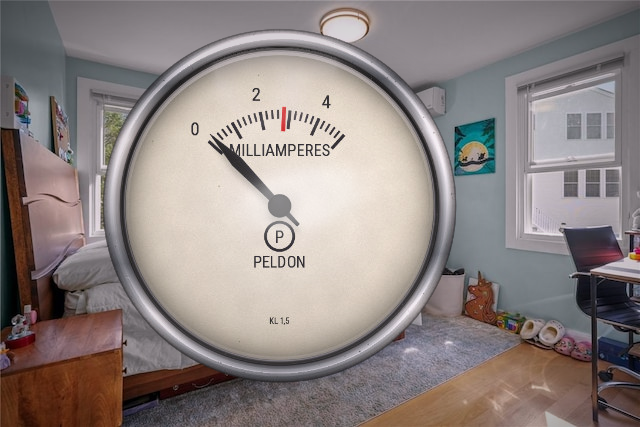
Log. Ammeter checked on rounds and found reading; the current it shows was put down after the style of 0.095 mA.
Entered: 0.2 mA
